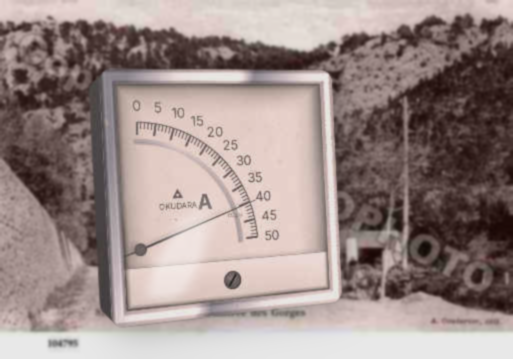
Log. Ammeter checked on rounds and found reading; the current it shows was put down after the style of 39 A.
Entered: 40 A
